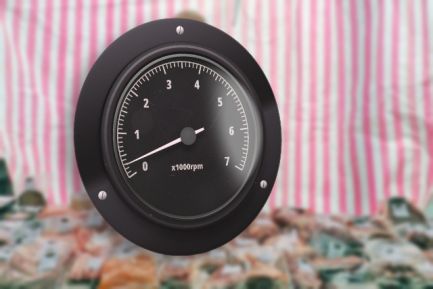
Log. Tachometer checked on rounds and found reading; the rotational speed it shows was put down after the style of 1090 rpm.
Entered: 300 rpm
